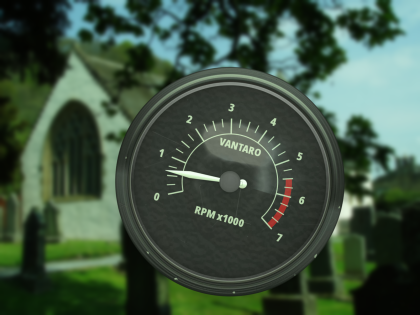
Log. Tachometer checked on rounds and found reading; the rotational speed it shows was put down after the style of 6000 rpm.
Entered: 625 rpm
